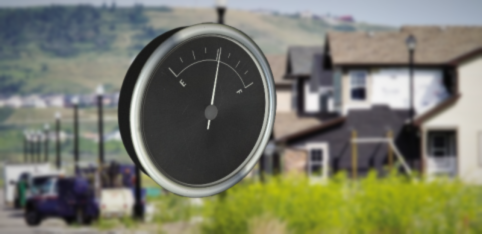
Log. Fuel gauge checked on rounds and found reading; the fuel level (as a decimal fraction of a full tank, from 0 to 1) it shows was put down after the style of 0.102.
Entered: 0.5
